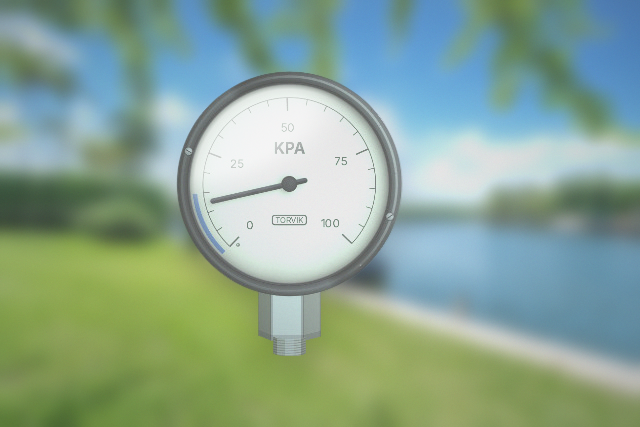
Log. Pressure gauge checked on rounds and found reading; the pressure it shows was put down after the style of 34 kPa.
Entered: 12.5 kPa
